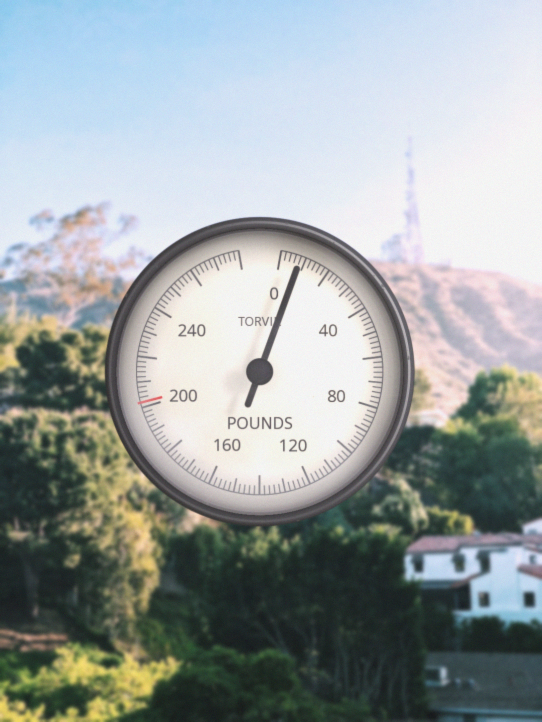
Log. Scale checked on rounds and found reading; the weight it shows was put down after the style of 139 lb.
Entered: 8 lb
